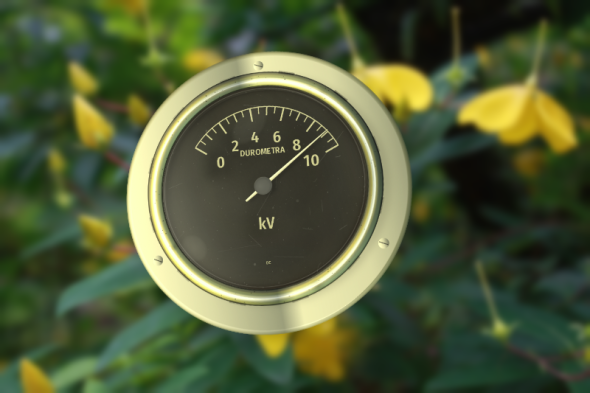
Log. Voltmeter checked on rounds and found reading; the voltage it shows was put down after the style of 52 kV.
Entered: 9 kV
